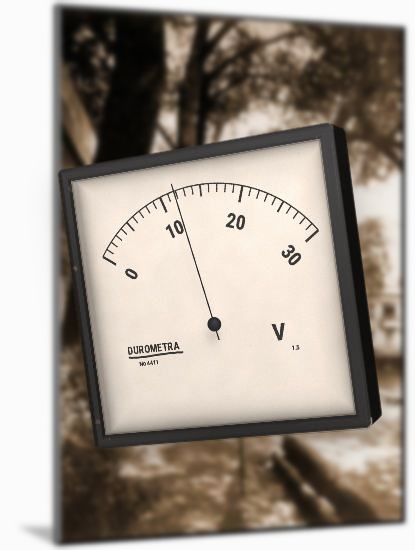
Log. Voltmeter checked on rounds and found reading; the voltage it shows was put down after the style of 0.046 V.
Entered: 12 V
